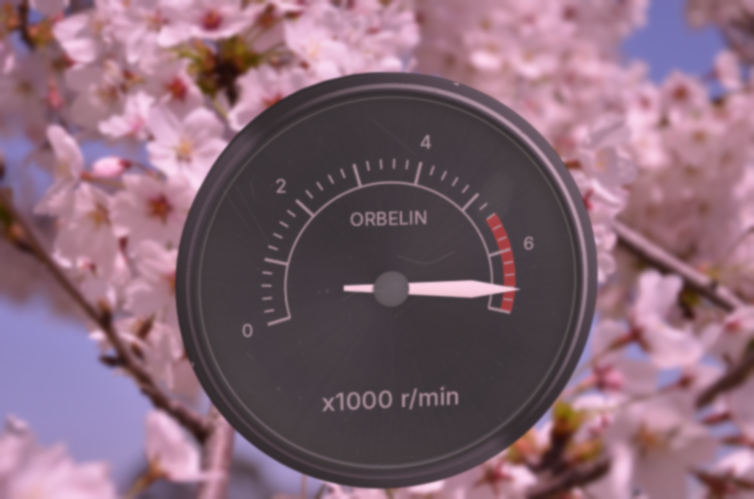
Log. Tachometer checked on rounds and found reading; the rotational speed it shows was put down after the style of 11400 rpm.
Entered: 6600 rpm
